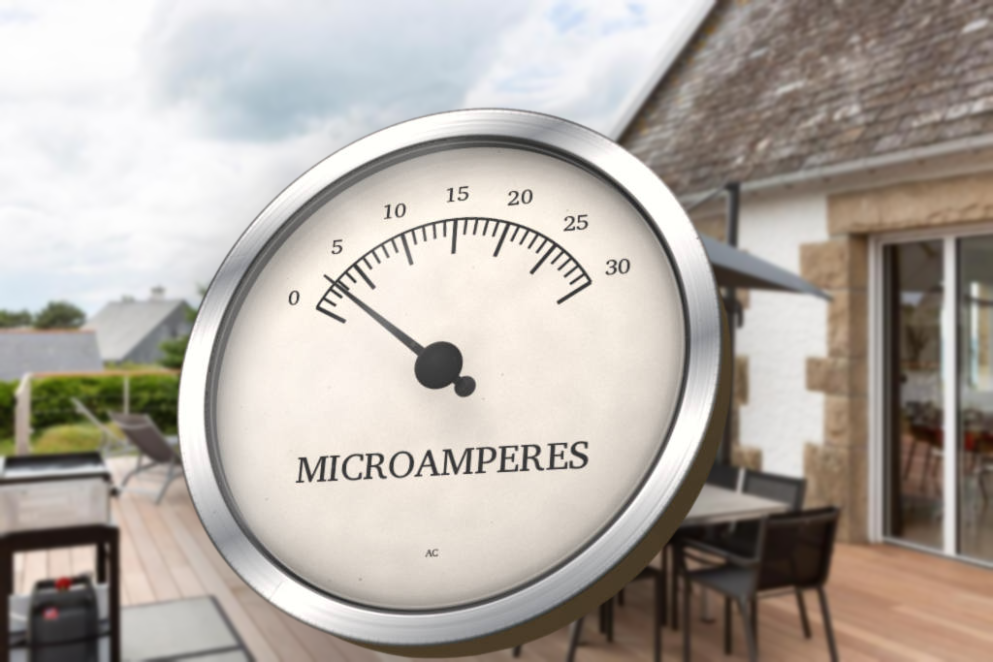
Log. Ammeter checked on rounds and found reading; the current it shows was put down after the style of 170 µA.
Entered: 2.5 µA
